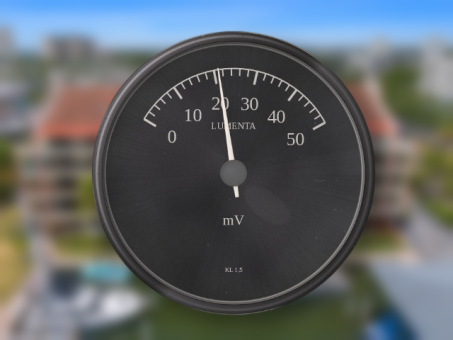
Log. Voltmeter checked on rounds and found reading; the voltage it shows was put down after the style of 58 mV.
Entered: 21 mV
